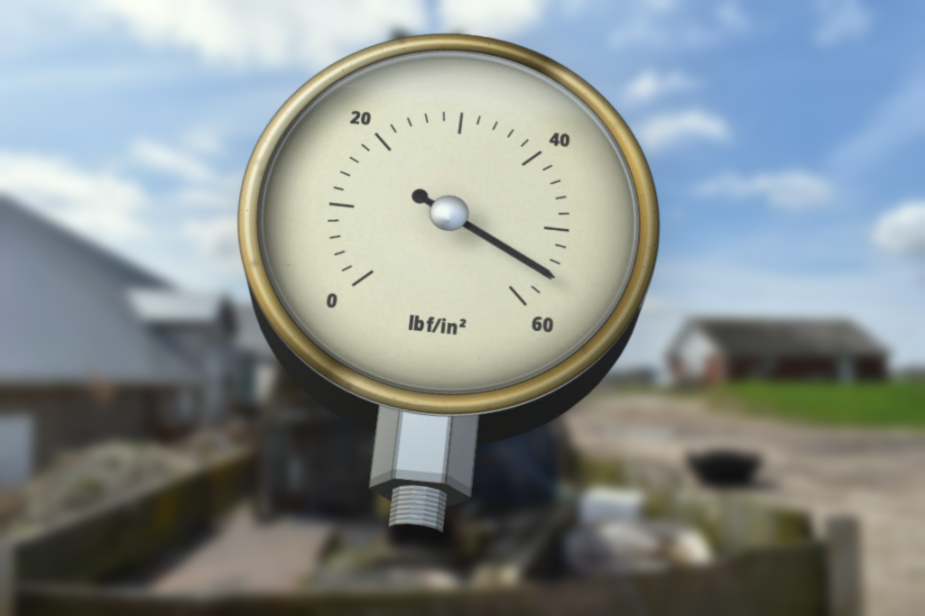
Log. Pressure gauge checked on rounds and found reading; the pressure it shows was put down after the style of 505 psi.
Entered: 56 psi
